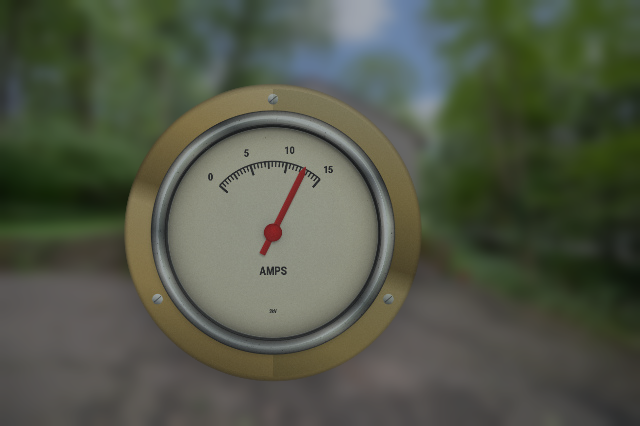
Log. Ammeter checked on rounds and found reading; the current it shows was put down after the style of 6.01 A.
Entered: 12.5 A
